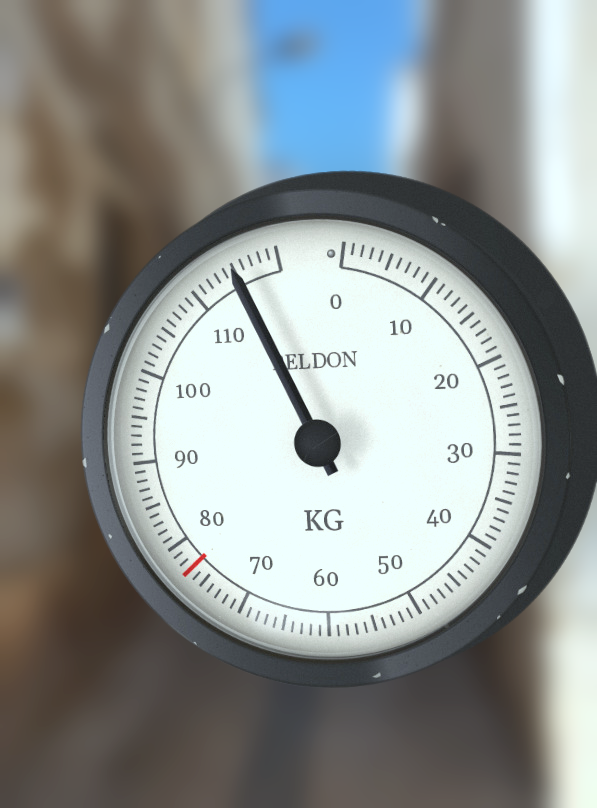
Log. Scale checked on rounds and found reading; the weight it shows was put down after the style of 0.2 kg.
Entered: 115 kg
